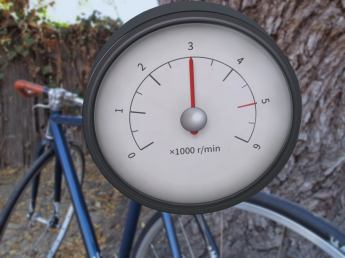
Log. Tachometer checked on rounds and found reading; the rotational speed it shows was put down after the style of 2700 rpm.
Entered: 3000 rpm
